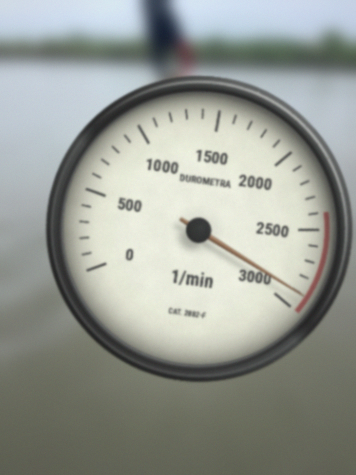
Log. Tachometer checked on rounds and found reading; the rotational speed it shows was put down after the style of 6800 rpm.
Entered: 2900 rpm
